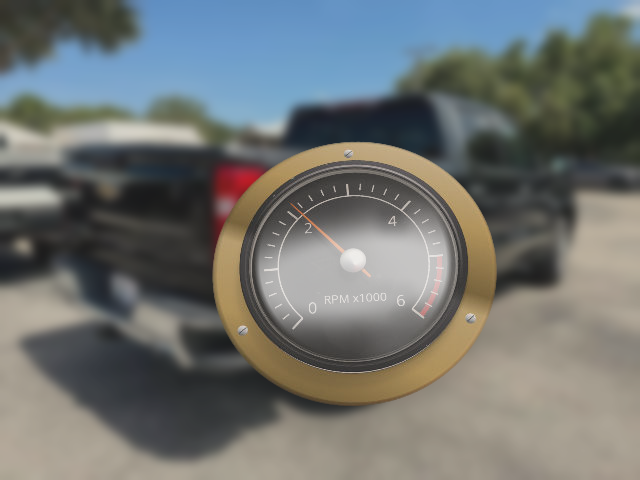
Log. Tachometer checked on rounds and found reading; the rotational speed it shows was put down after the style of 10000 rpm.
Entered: 2100 rpm
